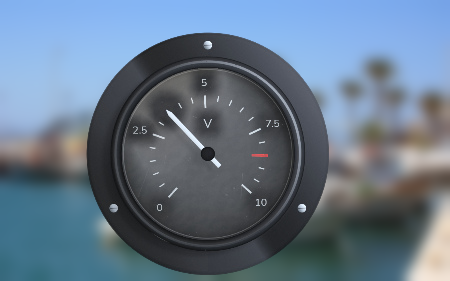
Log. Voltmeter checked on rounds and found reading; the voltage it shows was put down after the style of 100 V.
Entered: 3.5 V
